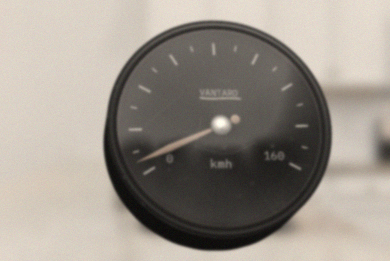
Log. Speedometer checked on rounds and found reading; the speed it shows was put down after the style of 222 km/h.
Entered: 5 km/h
